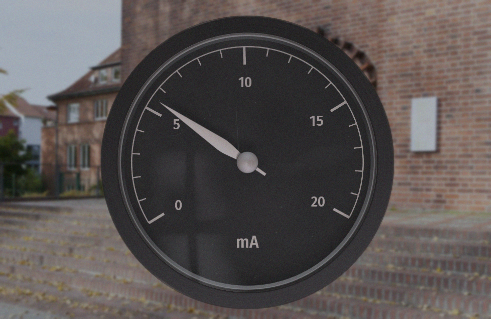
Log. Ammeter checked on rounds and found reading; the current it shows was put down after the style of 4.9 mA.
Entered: 5.5 mA
